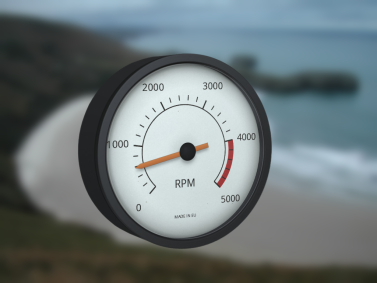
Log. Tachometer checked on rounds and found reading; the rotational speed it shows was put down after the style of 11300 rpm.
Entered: 600 rpm
